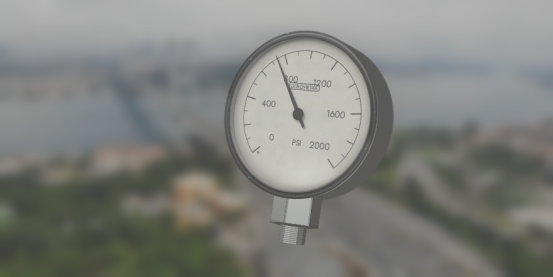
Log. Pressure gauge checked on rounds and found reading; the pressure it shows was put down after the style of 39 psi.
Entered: 750 psi
